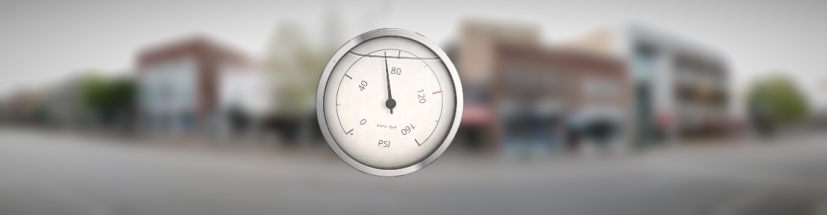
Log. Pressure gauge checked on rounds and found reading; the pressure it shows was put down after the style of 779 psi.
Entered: 70 psi
